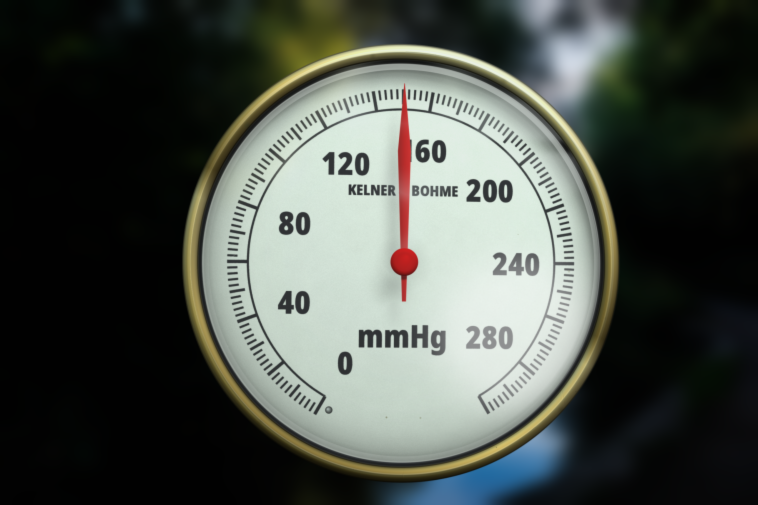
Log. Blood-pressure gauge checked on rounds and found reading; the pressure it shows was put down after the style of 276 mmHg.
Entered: 150 mmHg
